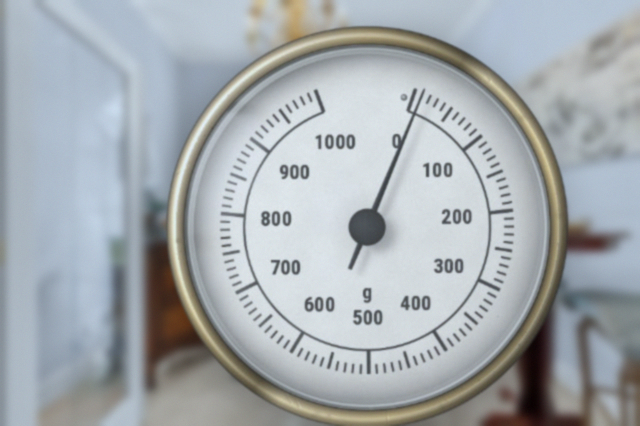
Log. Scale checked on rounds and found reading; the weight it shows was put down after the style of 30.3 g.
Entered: 10 g
